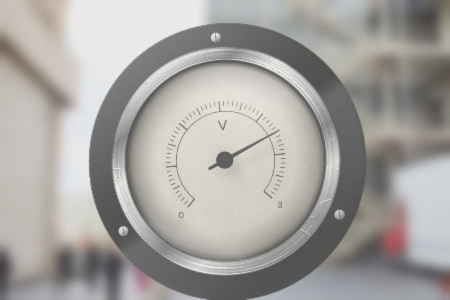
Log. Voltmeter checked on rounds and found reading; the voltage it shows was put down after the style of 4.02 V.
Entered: 2.25 V
